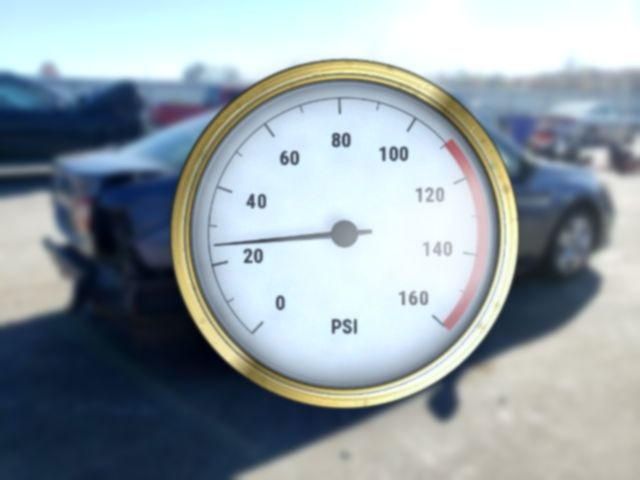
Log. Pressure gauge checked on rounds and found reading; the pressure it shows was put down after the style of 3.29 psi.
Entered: 25 psi
